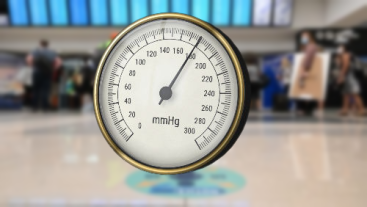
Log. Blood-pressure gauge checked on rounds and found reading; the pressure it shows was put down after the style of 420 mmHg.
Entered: 180 mmHg
